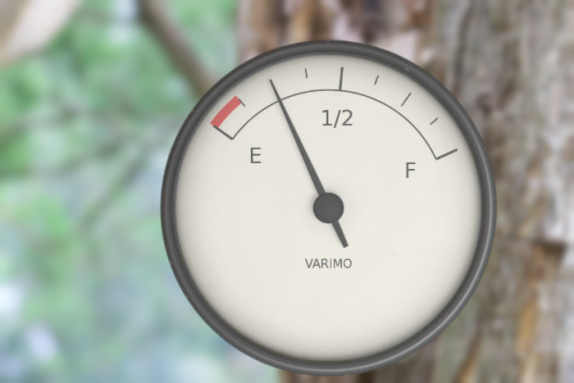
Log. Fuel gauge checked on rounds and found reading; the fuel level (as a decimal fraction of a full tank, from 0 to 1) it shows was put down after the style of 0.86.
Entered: 0.25
